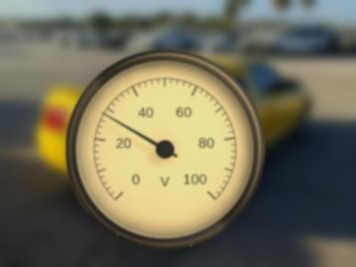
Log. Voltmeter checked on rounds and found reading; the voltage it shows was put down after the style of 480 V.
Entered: 28 V
